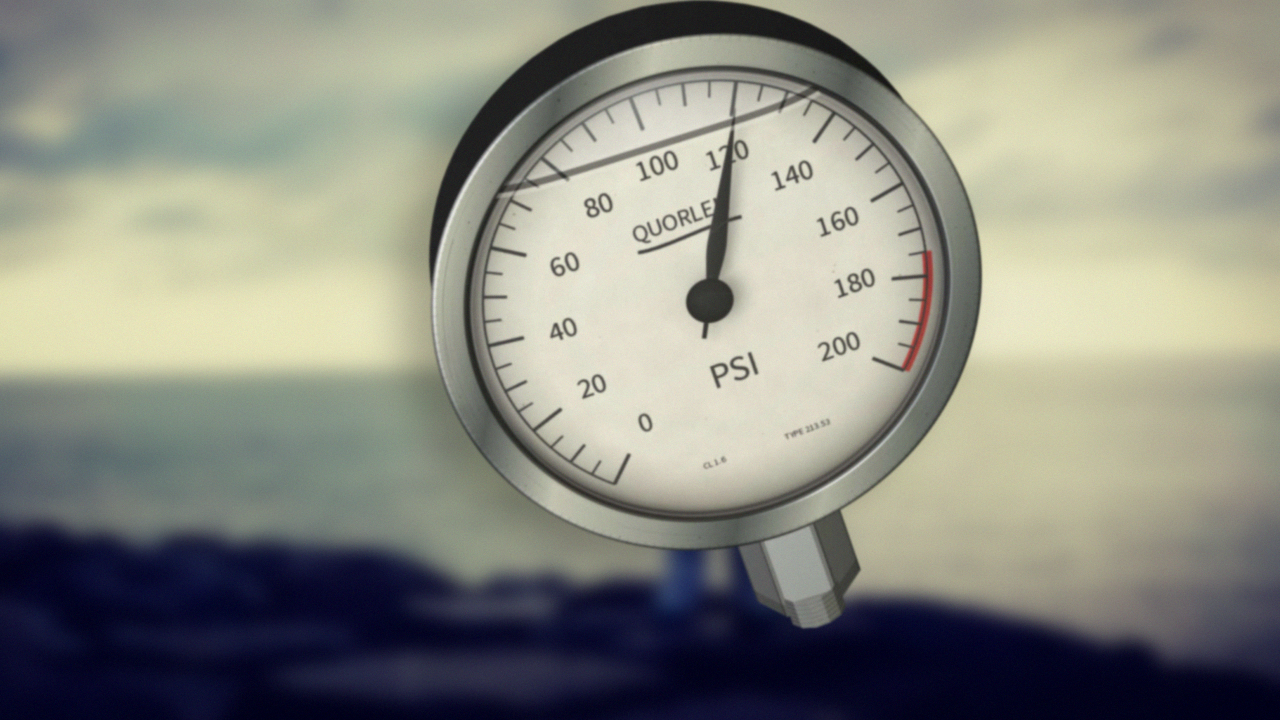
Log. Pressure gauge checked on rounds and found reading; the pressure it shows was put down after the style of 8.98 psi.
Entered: 120 psi
